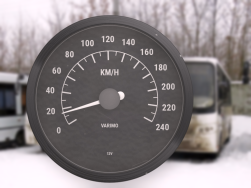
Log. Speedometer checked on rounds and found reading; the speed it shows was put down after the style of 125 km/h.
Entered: 15 km/h
